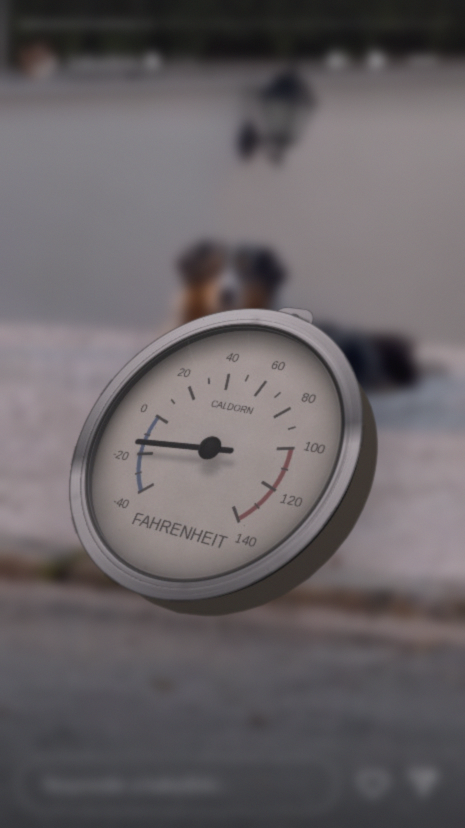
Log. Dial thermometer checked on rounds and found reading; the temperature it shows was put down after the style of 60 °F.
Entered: -15 °F
